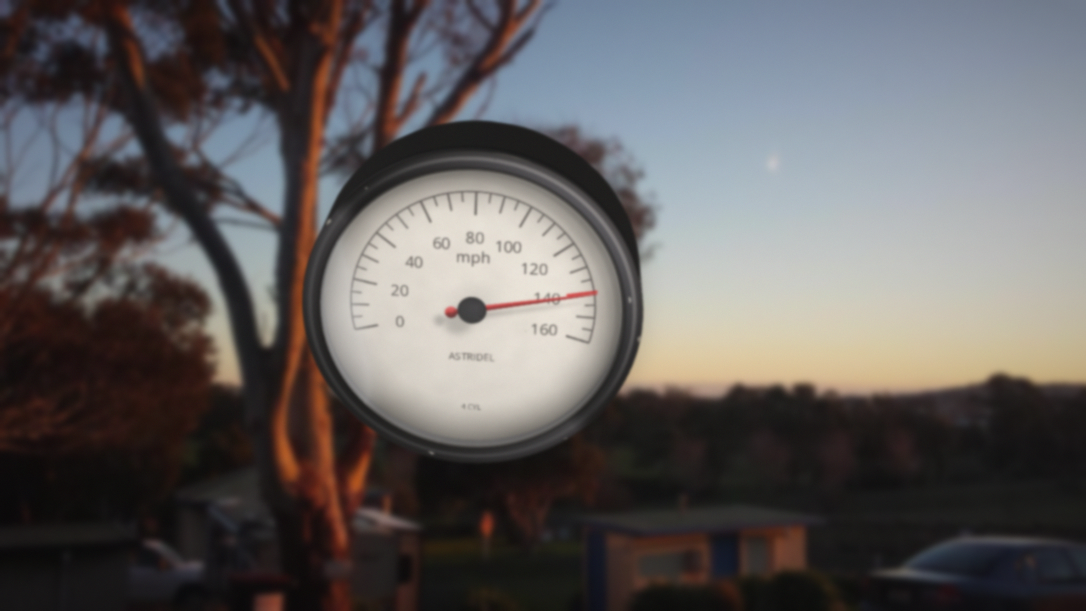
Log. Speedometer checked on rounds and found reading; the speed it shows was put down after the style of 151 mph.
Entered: 140 mph
